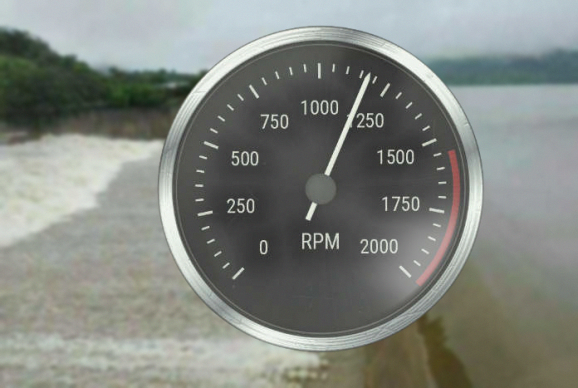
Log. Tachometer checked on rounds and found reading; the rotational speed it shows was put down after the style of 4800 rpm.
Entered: 1175 rpm
